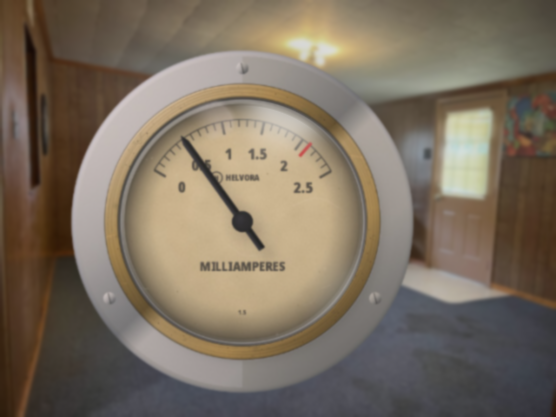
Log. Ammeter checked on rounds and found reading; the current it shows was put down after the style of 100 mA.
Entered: 0.5 mA
